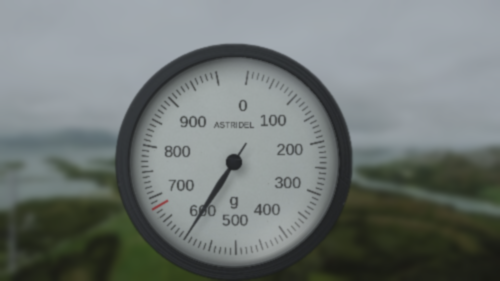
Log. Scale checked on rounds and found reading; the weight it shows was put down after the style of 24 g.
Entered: 600 g
